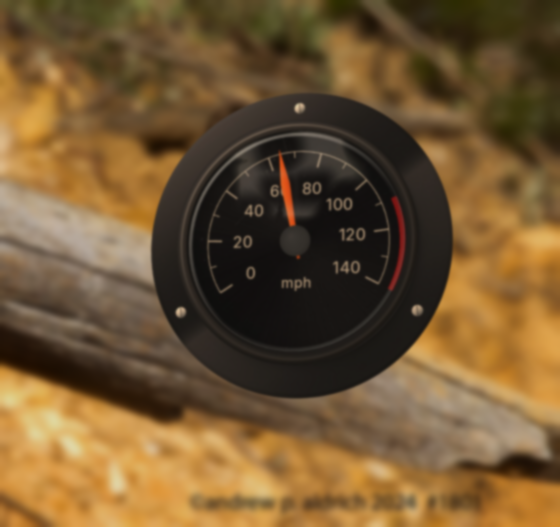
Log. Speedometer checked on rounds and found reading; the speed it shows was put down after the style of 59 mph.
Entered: 65 mph
